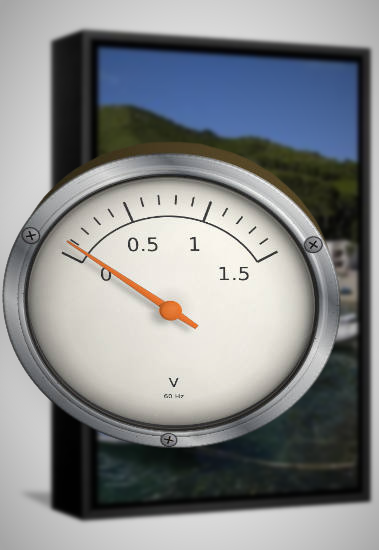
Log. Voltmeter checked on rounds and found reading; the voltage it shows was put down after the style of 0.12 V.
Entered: 0.1 V
